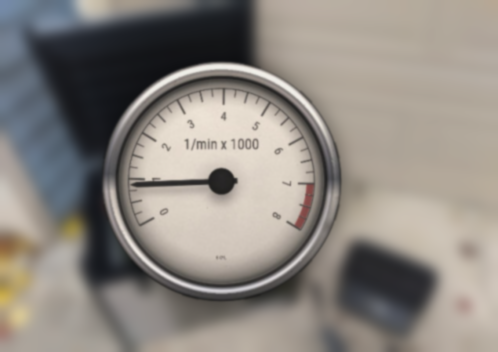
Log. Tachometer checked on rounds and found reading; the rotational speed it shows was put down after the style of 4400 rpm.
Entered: 875 rpm
